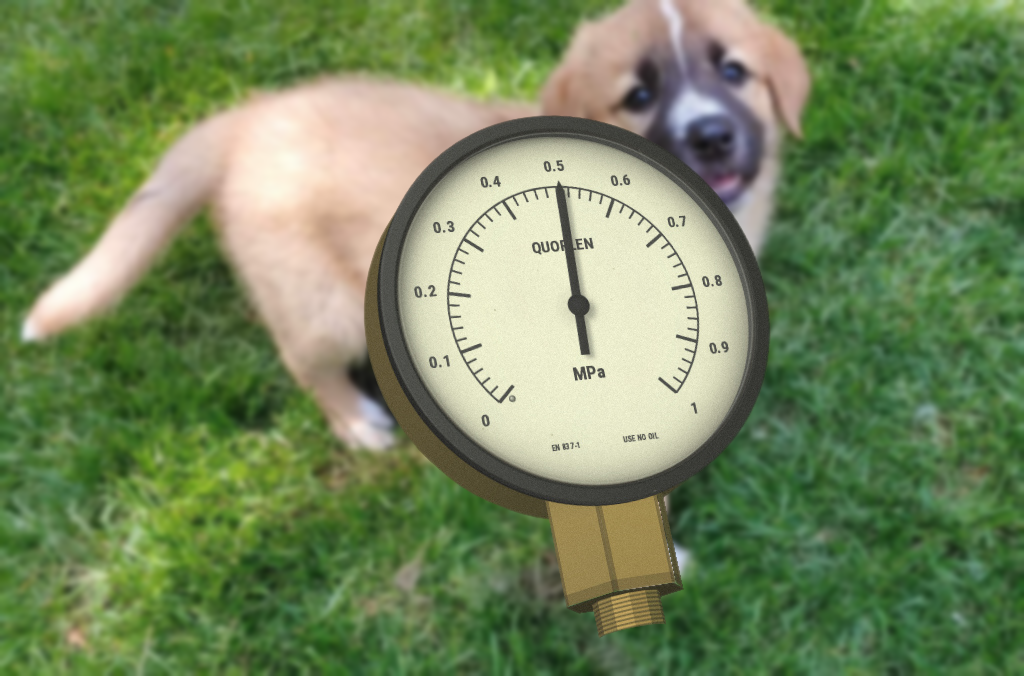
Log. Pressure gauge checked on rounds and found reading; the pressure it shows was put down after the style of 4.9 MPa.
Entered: 0.5 MPa
